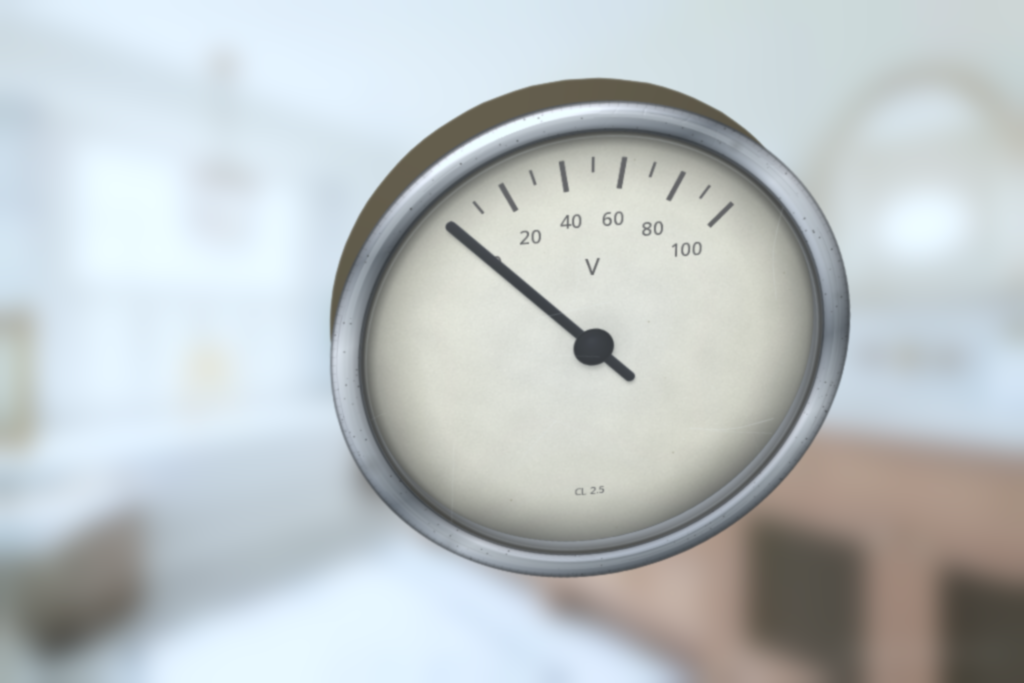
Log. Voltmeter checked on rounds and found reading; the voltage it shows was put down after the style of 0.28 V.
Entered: 0 V
